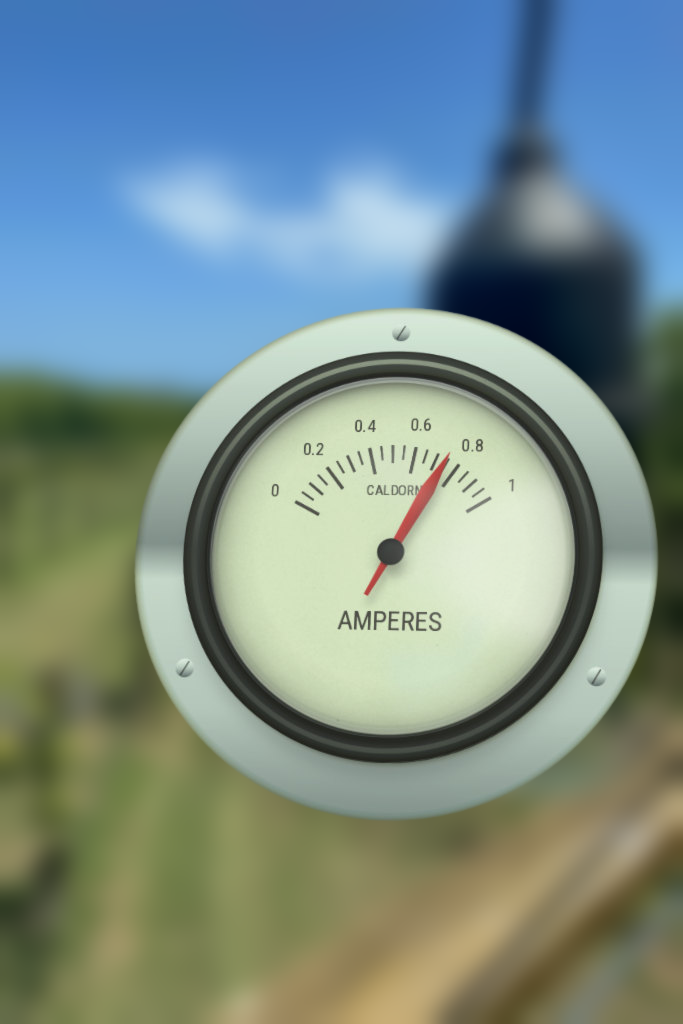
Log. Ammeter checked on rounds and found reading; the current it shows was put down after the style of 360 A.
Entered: 0.75 A
